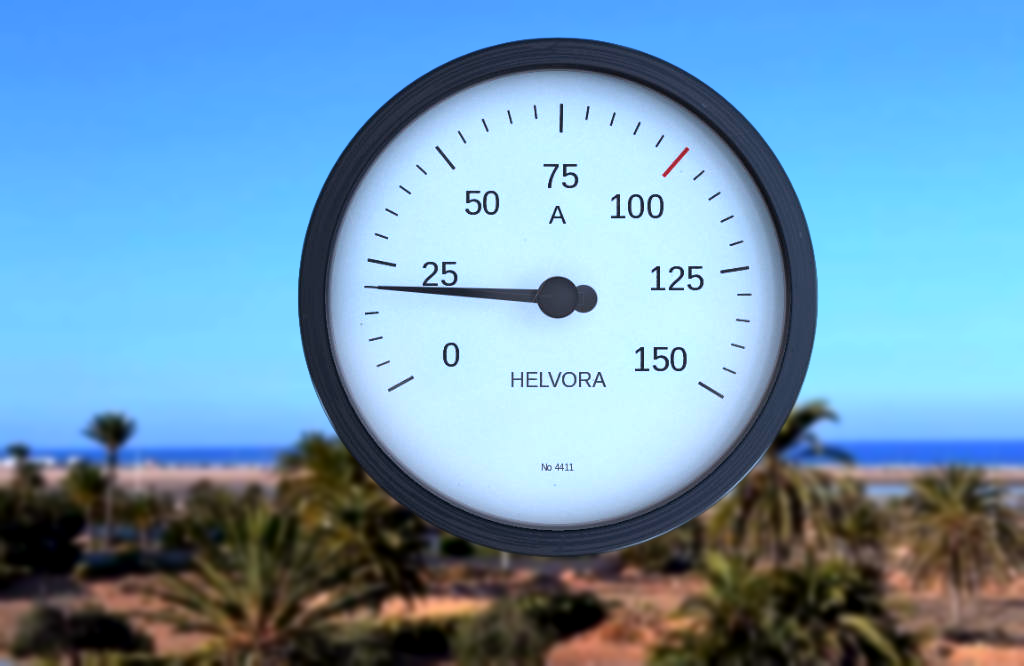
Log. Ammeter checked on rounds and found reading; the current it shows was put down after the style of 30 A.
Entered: 20 A
